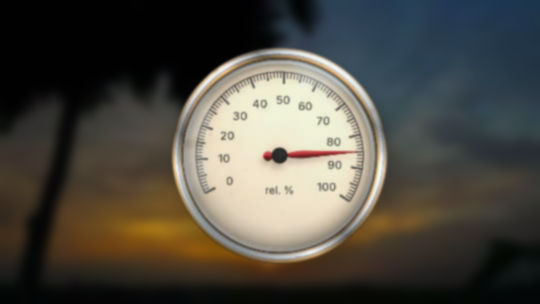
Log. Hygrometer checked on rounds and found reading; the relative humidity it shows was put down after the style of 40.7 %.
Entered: 85 %
